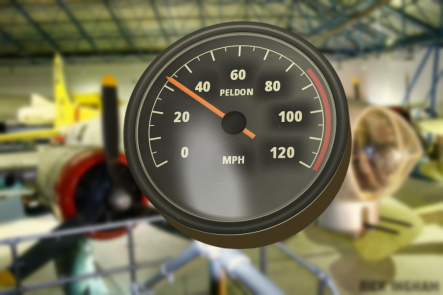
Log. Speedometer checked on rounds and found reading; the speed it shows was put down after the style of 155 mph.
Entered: 32.5 mph
